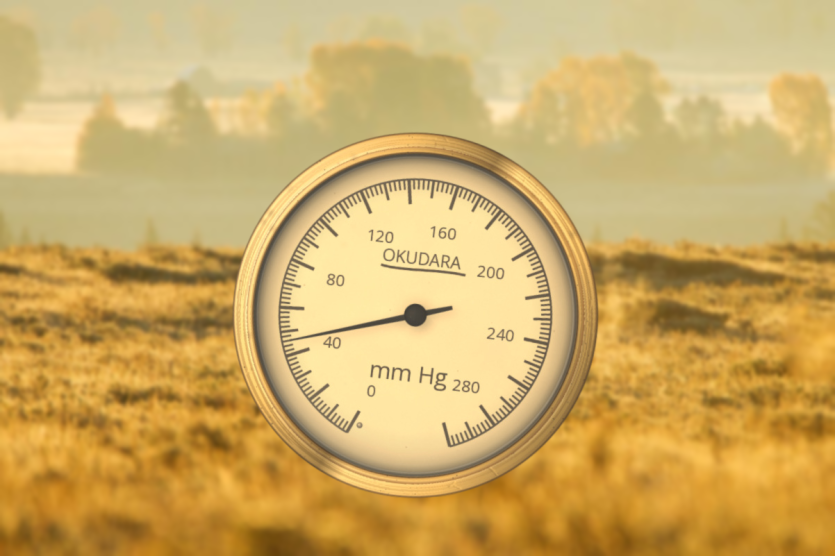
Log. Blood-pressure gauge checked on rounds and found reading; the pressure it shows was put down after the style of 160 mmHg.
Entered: 46 mmHg
